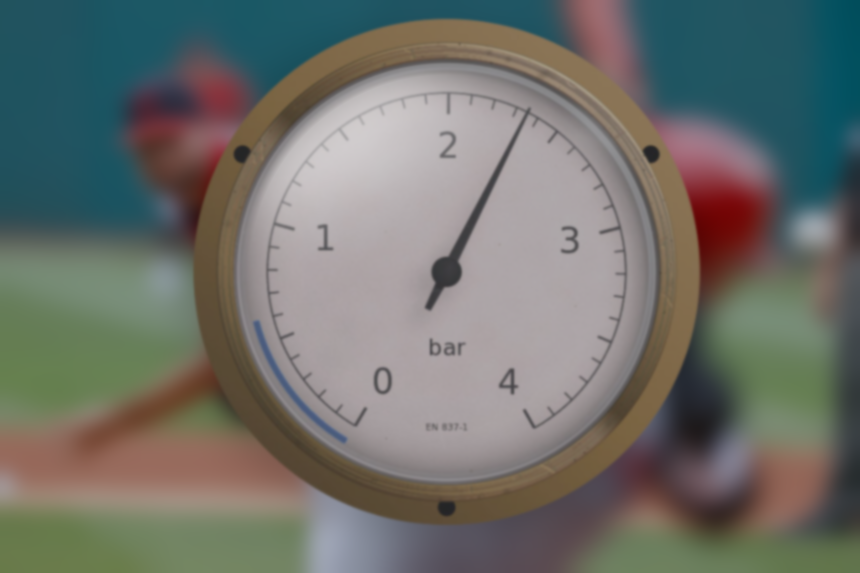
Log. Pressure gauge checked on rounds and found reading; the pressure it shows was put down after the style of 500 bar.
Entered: 2.35 bar
